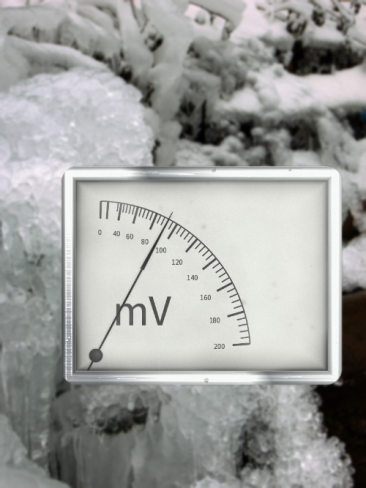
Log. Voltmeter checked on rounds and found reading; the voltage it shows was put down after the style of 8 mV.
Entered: 92 mV
